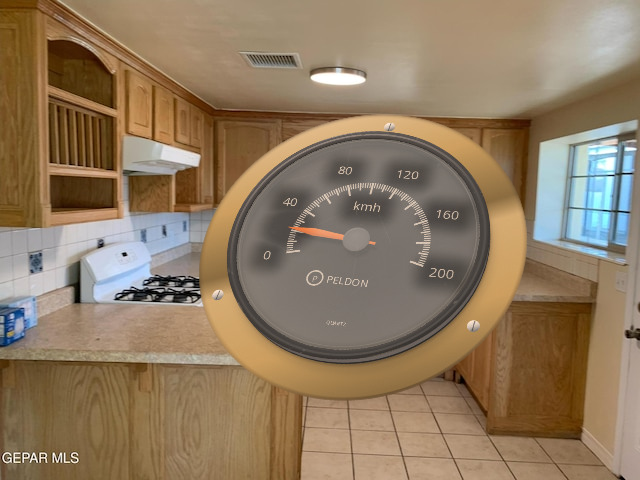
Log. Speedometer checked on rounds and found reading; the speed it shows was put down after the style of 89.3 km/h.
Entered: 20 km/h
